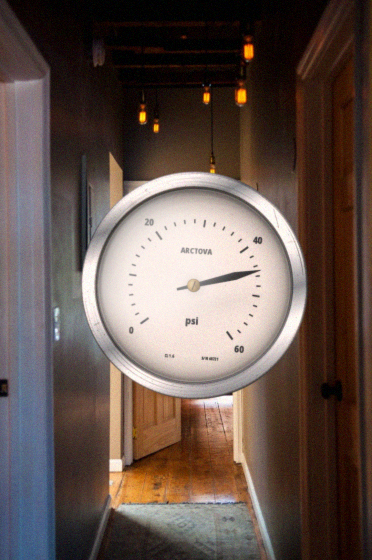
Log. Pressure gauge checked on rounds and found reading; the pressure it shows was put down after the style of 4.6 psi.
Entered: 45 psi
